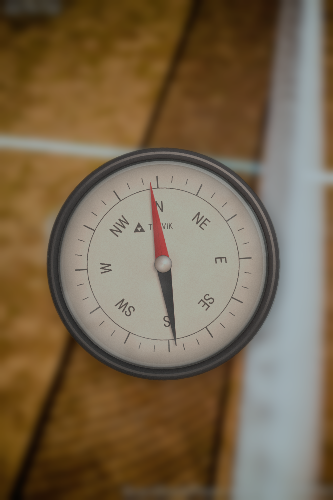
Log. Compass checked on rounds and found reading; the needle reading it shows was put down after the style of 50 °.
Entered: 355 °
